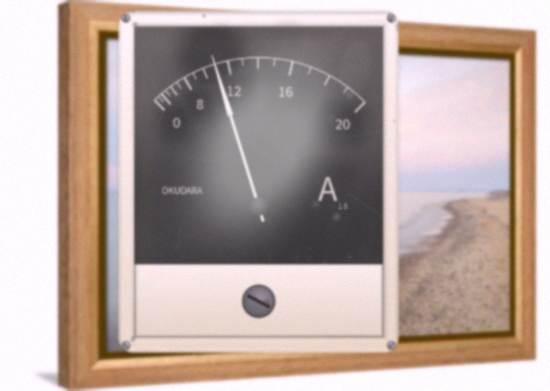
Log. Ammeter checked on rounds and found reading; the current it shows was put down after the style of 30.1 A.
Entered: 11 A
